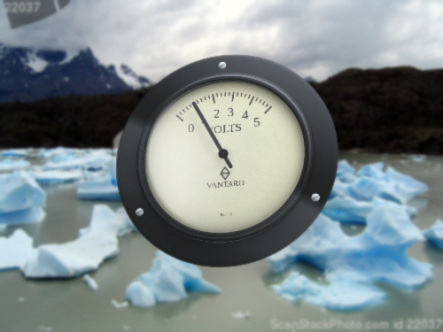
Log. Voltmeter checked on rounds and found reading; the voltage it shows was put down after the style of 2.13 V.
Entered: 1 V
